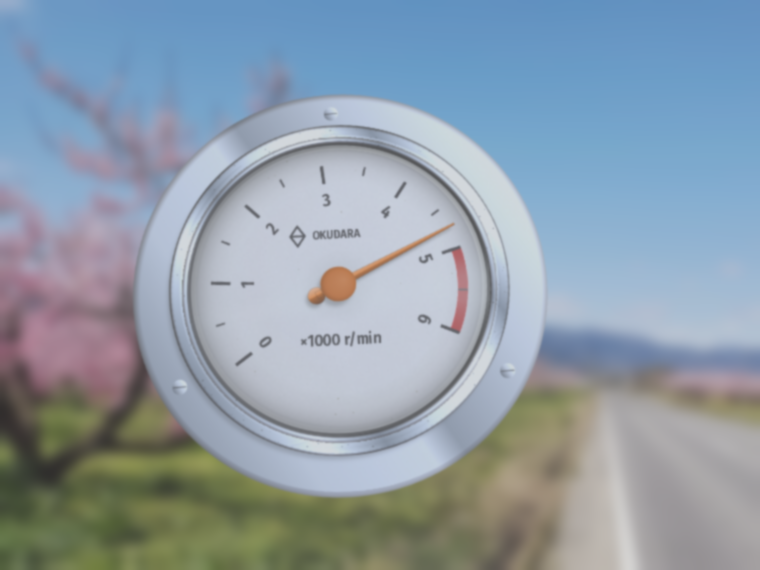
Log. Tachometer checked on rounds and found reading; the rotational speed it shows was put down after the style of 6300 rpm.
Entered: 4750 rpm
